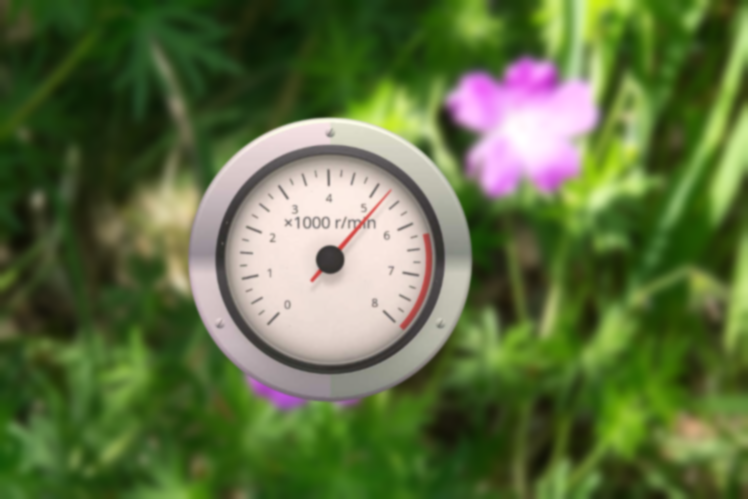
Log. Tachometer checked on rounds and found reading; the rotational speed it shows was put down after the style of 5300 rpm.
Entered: 5250 rpm
